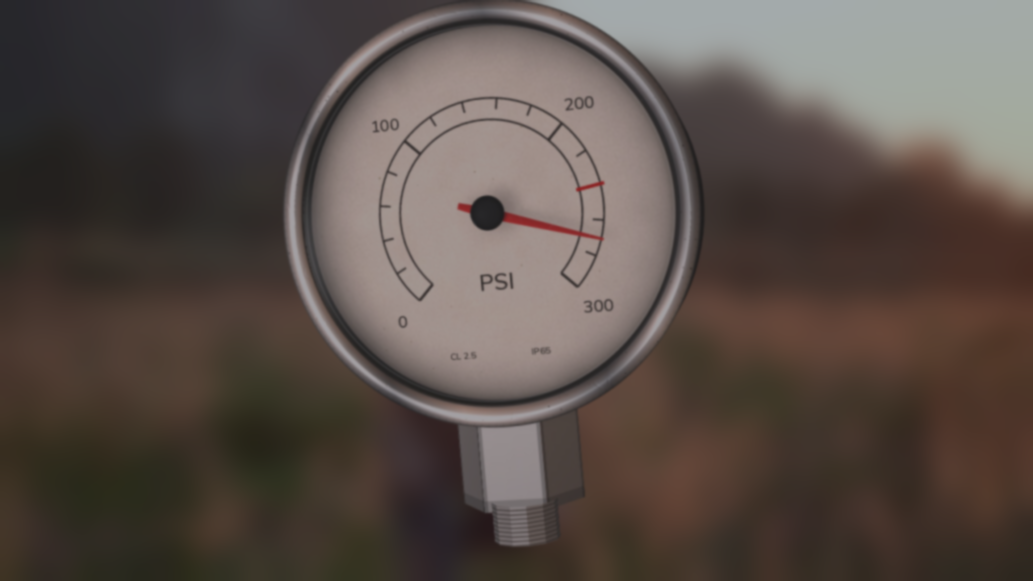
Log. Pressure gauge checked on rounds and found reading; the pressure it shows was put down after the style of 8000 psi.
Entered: 270 psi
